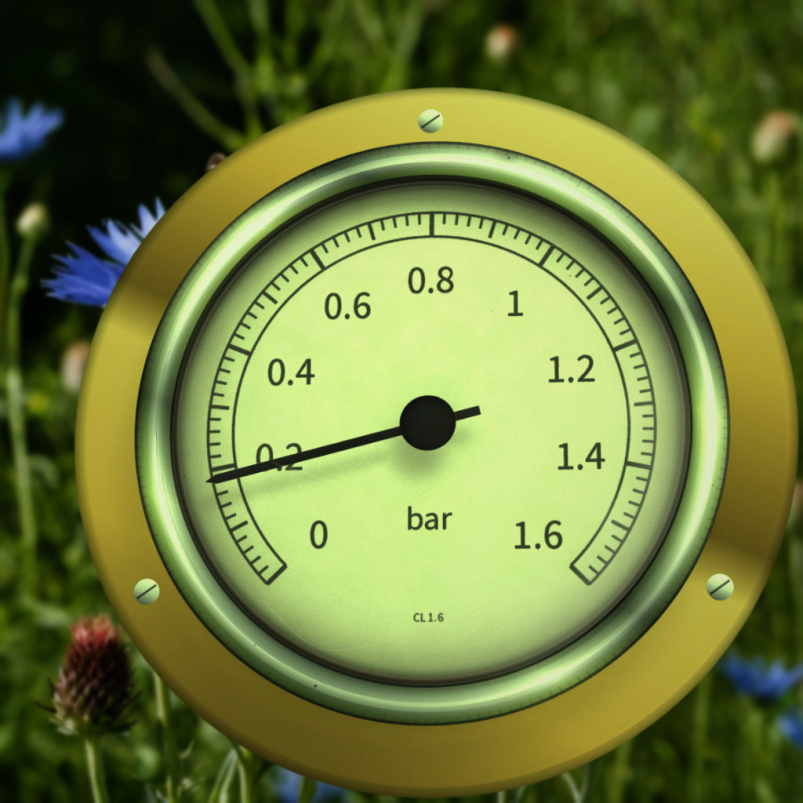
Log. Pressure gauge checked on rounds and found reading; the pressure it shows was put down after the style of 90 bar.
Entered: 0.18 bar
